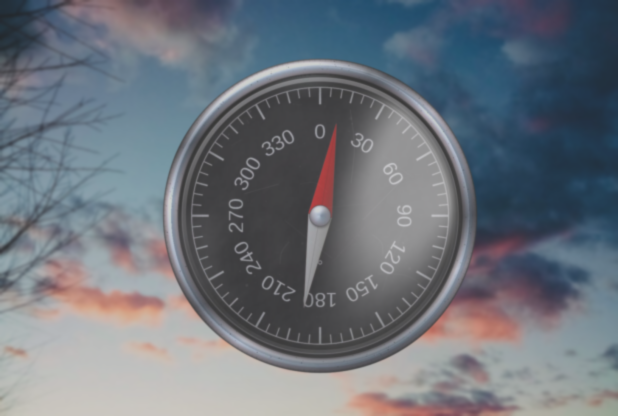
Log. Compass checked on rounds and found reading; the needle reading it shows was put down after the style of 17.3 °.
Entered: 10 °
